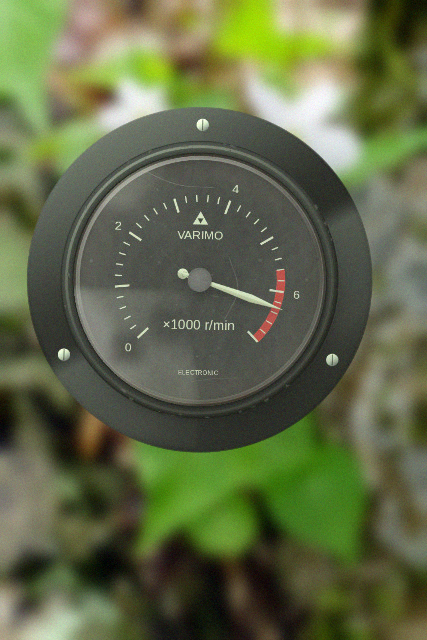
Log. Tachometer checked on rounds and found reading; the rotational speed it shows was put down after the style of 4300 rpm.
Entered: 6300 rpm
